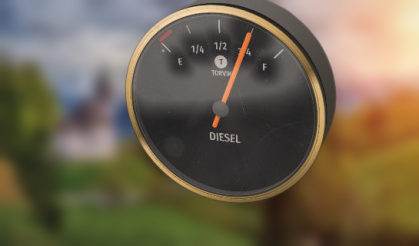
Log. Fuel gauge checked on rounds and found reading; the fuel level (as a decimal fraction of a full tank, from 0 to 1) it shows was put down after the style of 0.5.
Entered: 0.75
